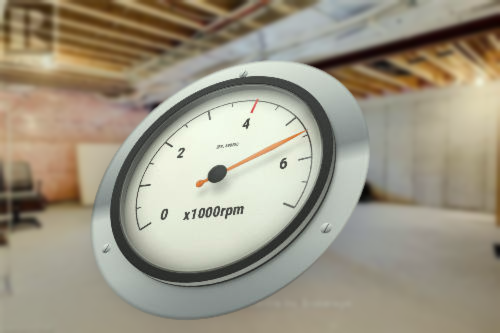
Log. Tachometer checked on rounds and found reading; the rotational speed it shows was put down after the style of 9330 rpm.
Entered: 5500 rpm
